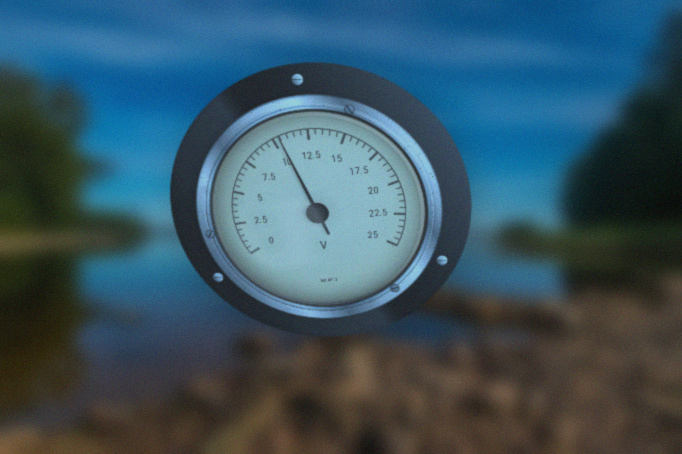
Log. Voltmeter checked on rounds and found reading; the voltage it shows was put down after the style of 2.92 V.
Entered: 10.5 V
